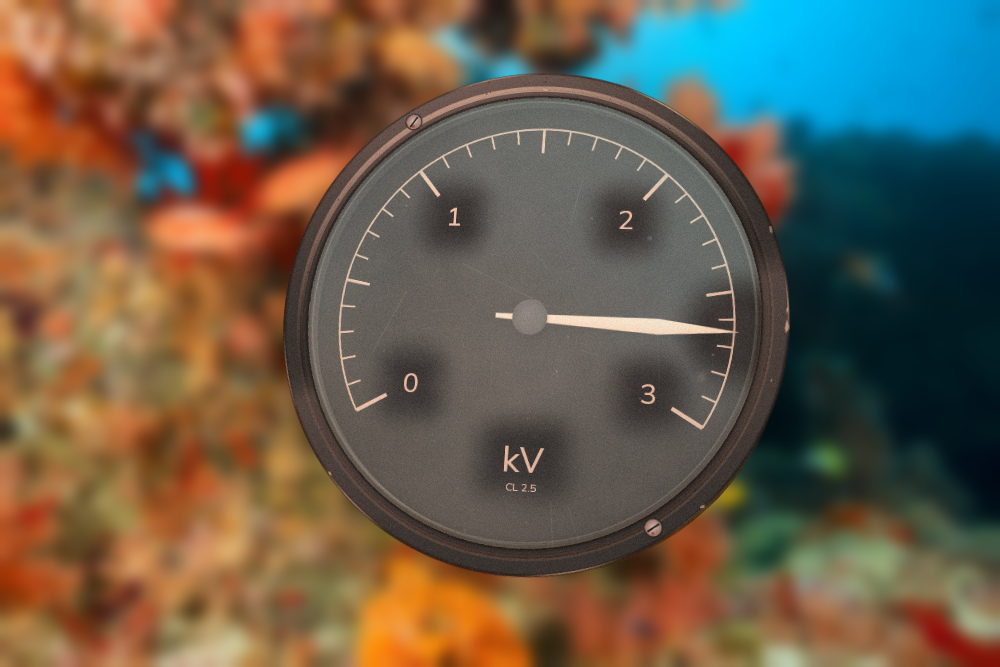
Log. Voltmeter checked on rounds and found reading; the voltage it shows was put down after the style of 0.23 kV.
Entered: 2.65 kV
